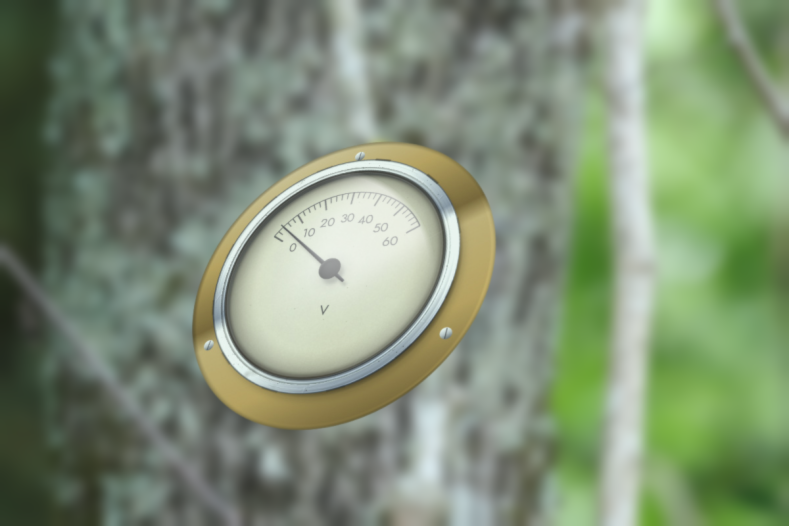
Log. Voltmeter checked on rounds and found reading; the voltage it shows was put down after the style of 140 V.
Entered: 4 V
